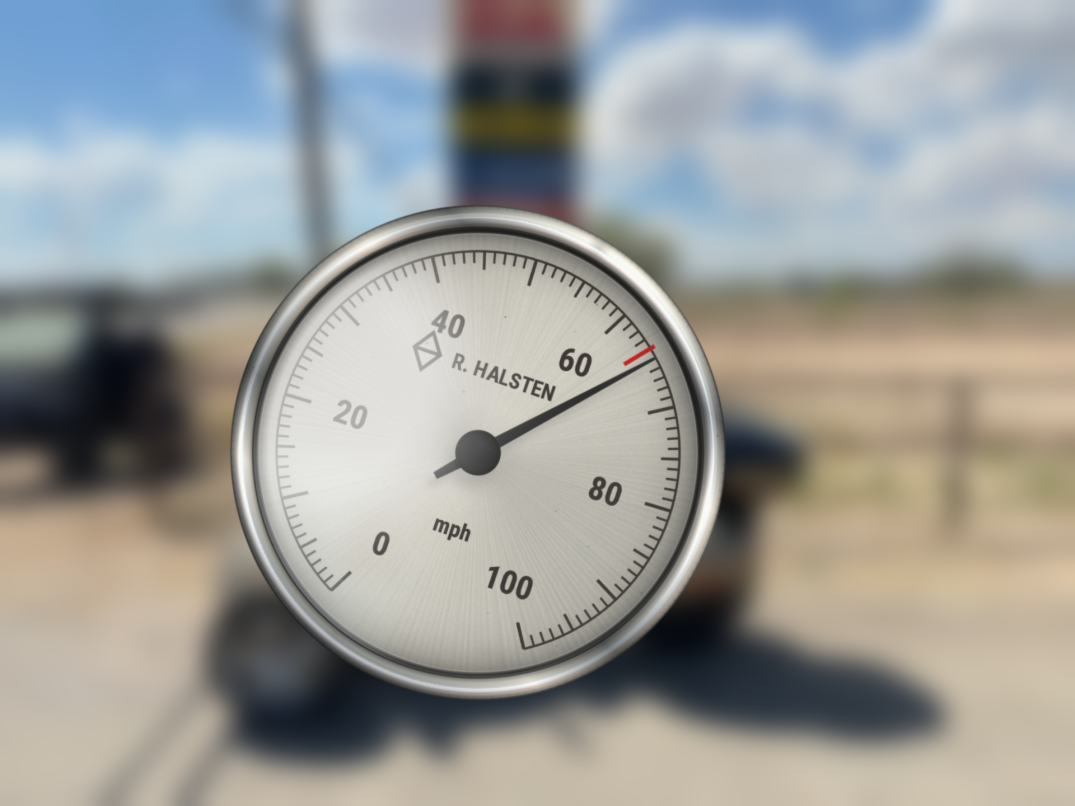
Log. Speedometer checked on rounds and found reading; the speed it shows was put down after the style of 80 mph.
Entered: 65 mph
